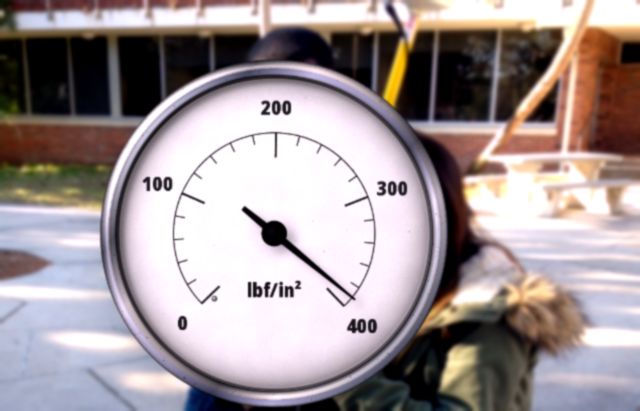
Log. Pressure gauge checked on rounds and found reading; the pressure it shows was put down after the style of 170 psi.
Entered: 390 psi
